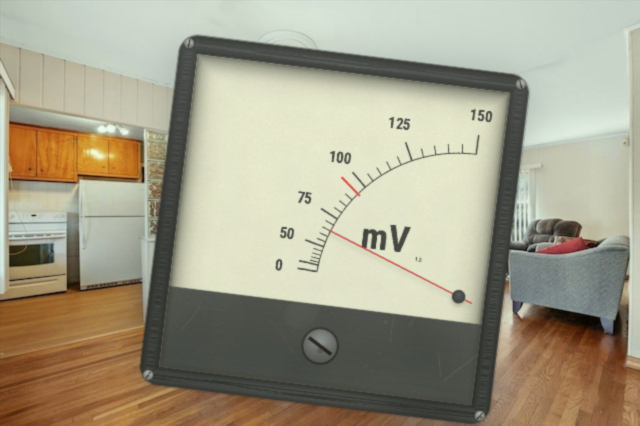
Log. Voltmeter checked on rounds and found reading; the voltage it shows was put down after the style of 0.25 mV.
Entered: 65 mV
